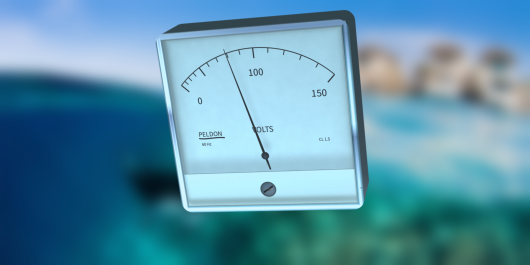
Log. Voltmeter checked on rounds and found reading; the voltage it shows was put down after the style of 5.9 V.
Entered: 80 V
